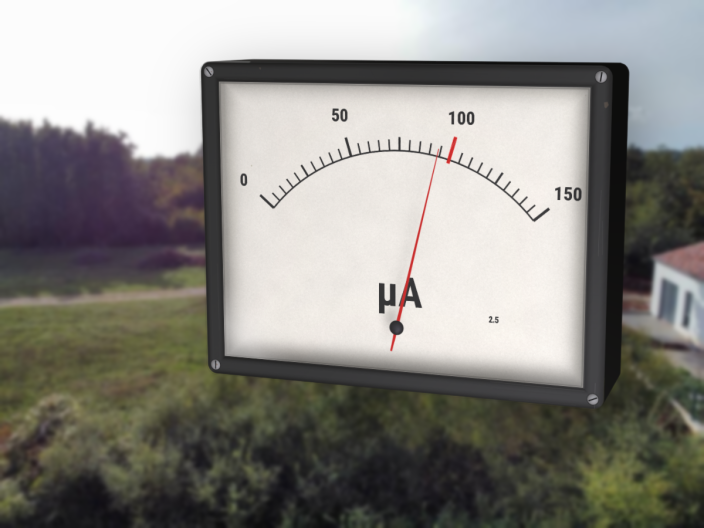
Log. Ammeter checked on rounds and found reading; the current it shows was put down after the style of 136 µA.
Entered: 95 µA
